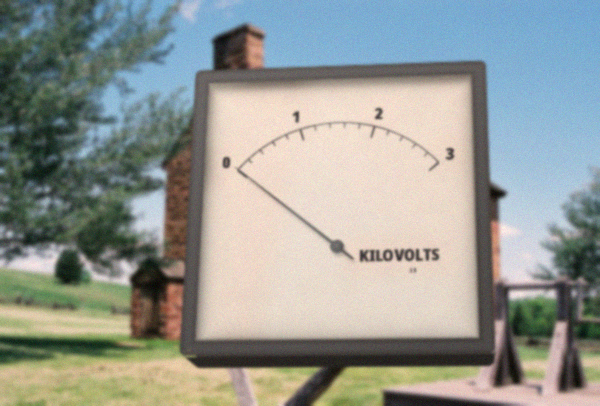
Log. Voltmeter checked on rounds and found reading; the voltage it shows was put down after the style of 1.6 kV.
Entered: 0 kV
